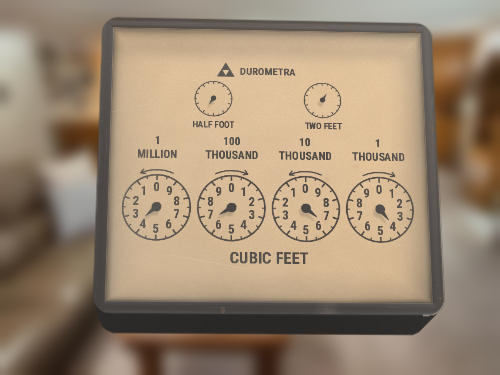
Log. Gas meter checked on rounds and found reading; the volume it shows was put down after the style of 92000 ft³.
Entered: 366400 ft³
